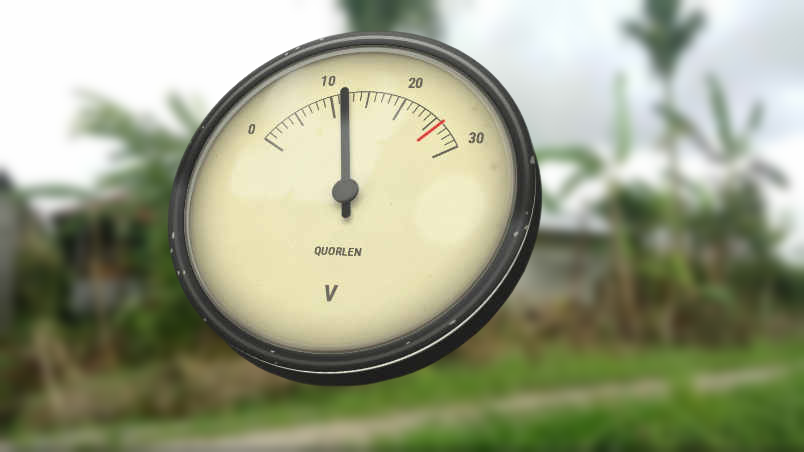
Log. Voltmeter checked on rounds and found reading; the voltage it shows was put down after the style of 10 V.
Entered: 12 V
